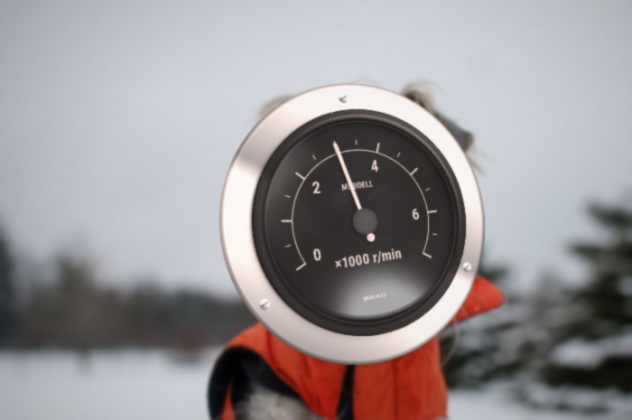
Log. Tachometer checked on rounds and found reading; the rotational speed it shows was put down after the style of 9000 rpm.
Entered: 3000 rpm
